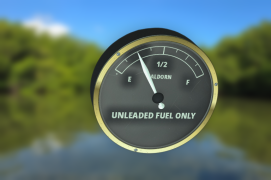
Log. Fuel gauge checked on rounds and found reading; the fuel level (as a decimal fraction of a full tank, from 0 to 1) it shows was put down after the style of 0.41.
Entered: 0.25
